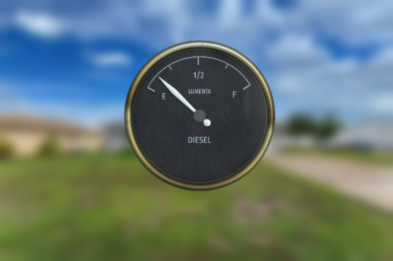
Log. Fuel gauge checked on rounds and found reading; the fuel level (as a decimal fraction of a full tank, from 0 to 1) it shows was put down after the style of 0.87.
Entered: 0.125
